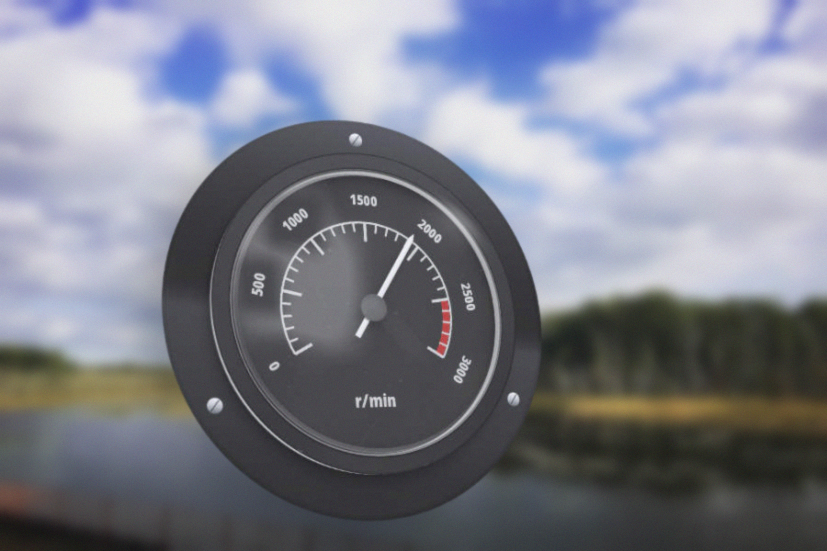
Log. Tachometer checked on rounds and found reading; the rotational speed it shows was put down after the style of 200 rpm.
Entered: 1900 rpm
